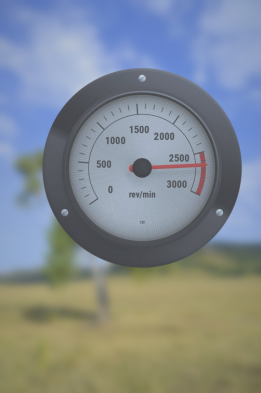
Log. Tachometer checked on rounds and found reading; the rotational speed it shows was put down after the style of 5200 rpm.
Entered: 2650 rpm
